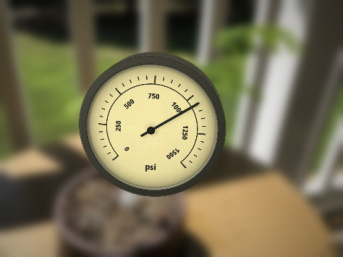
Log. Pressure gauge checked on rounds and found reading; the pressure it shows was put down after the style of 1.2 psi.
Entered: 1050 psi
